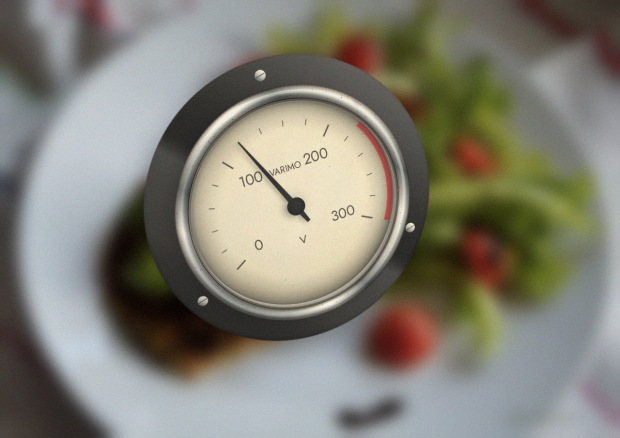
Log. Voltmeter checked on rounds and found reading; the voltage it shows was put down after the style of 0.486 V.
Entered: 120 V
